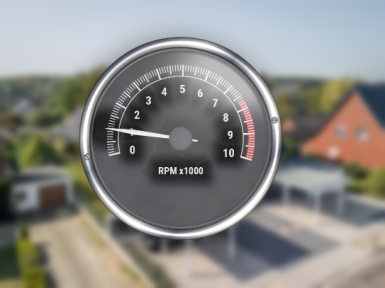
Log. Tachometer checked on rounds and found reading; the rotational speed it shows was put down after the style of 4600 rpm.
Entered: 1000 rpm
